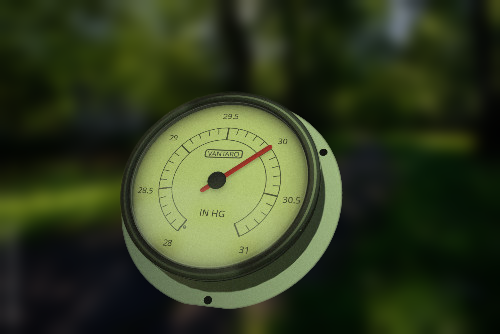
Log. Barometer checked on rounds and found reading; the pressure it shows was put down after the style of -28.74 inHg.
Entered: 30 inHg
